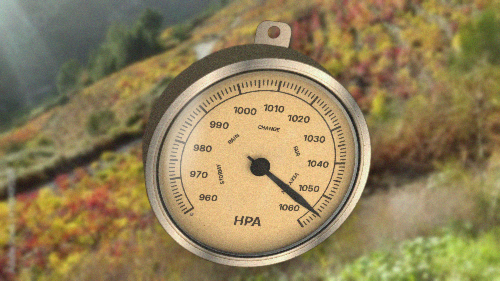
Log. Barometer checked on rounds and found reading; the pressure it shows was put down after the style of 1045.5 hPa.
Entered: 1055 hPa
